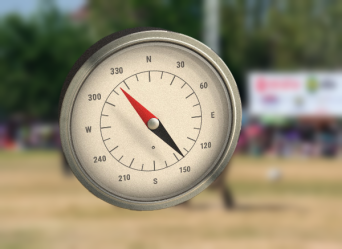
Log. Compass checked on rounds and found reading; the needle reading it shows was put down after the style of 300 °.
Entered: 322.5 °
